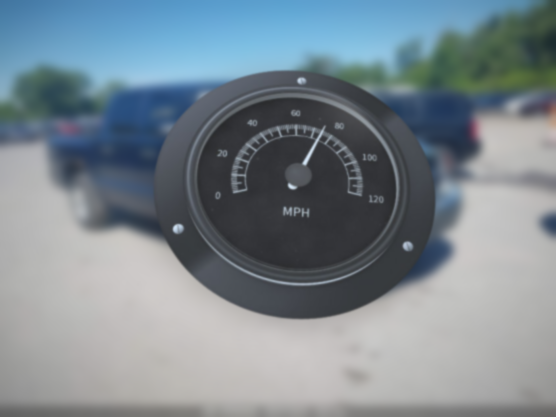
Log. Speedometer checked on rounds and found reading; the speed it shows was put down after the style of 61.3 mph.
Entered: 75 mph
